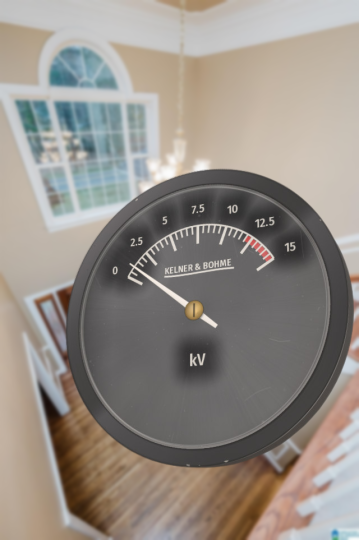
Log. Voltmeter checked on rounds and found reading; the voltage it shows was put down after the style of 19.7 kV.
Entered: 1 kV
